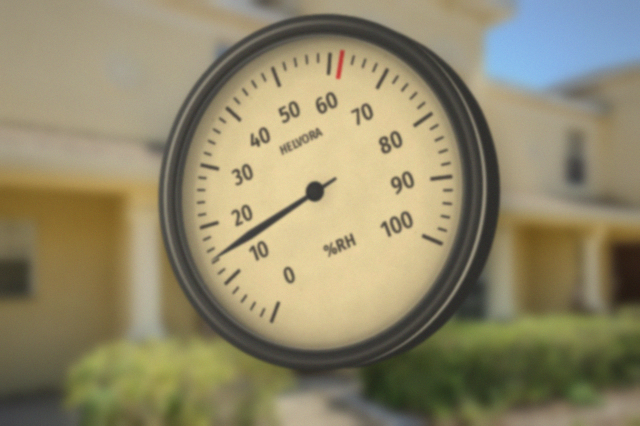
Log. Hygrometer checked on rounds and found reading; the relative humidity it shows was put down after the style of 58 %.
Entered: 14 %
